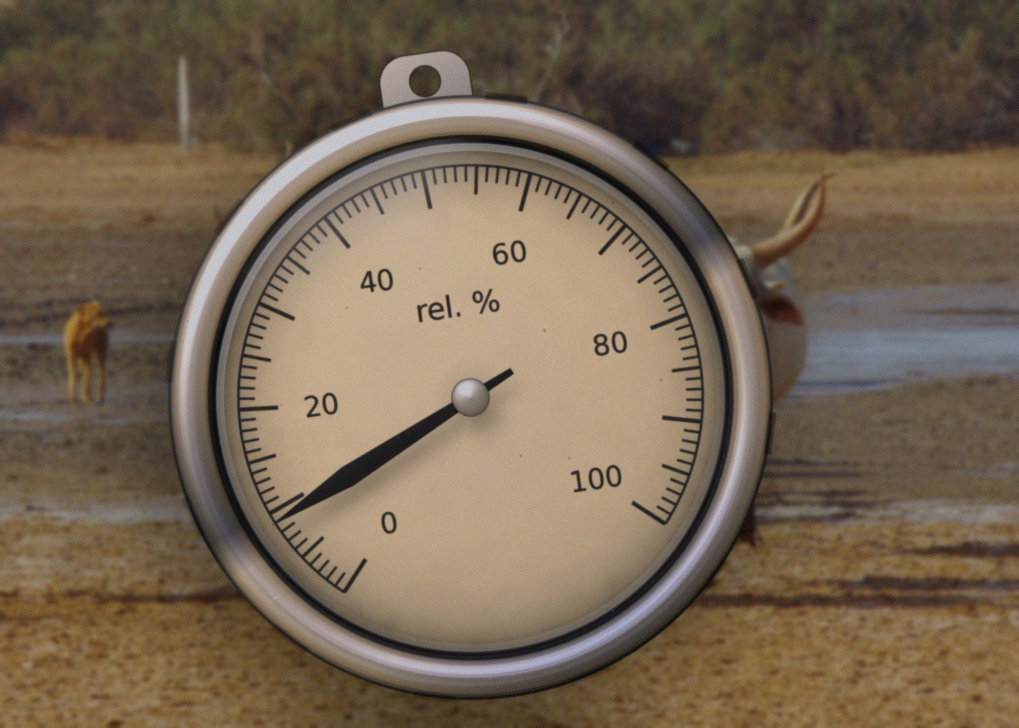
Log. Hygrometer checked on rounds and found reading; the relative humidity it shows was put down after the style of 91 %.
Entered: 9 %
